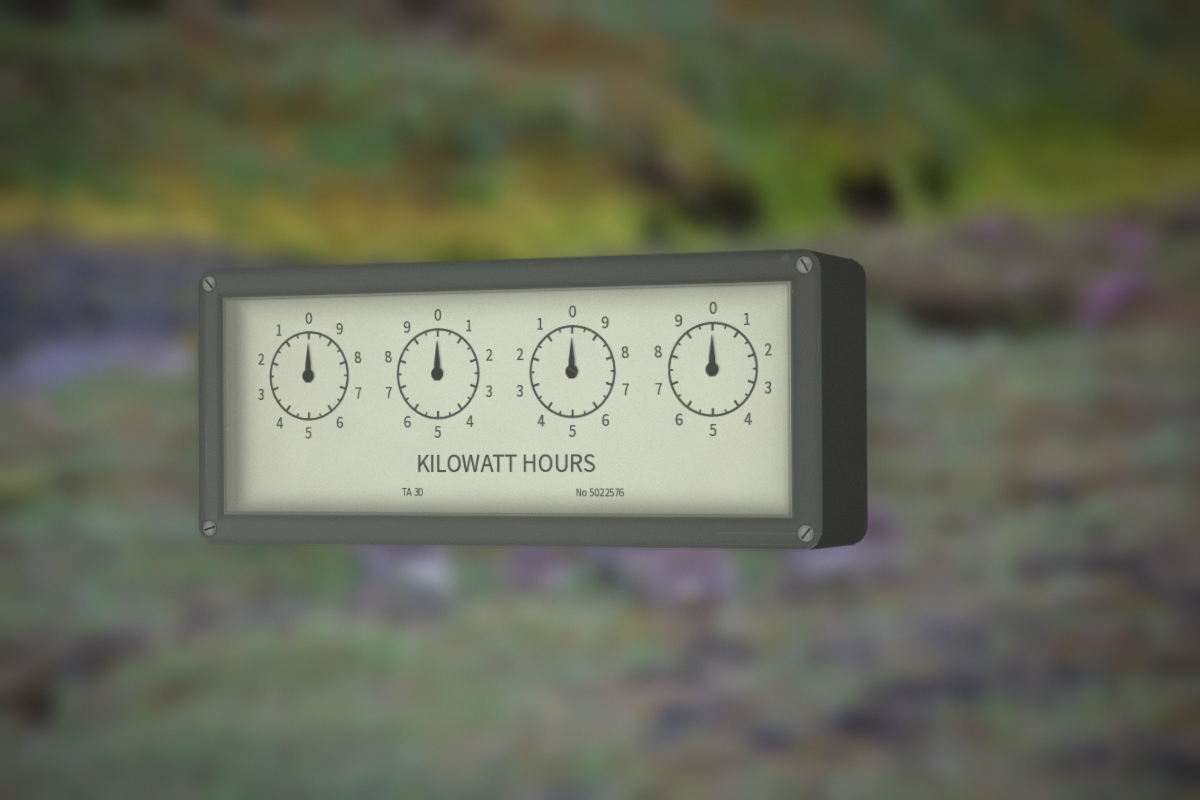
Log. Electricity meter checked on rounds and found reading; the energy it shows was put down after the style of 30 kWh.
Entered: 0 kWh
